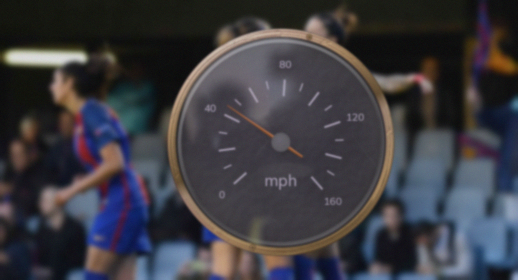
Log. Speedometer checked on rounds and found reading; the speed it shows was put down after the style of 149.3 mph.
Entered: 45 mph
